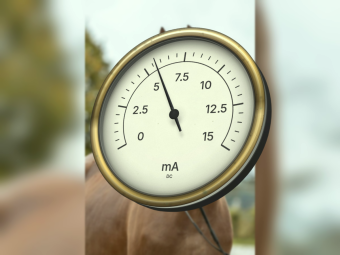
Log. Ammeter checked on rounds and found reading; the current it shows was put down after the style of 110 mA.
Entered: 5.75 mA
